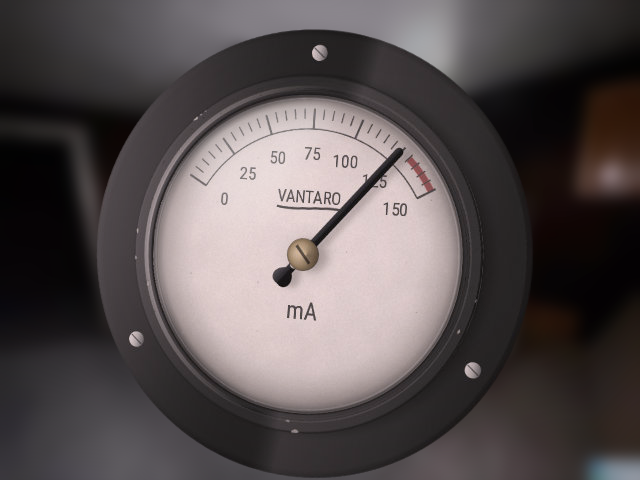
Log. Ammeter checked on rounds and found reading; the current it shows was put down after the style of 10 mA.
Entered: 125 mA
